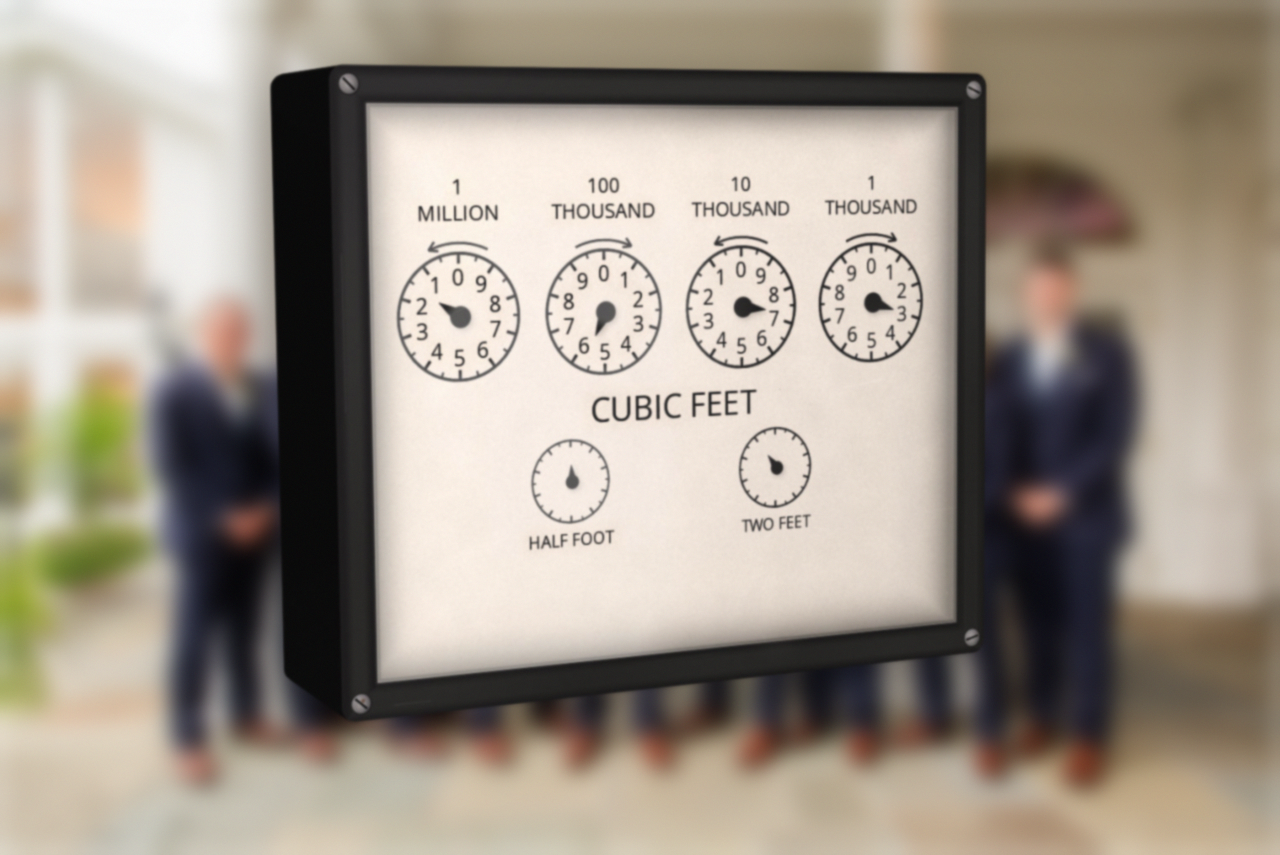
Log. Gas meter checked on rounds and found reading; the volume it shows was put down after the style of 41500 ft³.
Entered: 157300 ft³
